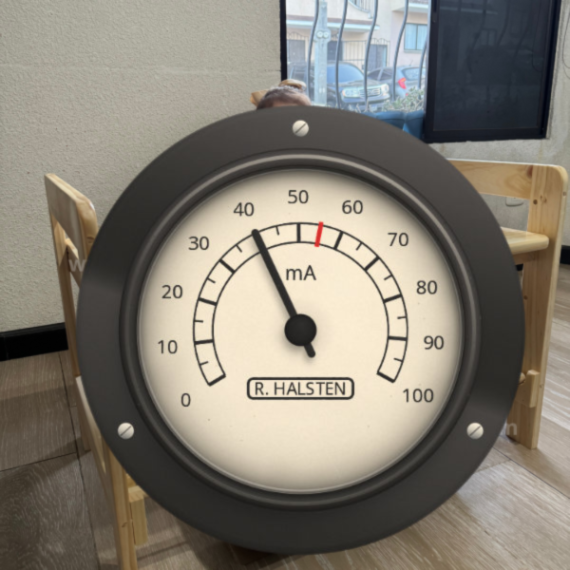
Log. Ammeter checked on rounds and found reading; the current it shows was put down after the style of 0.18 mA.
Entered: 40 mA
